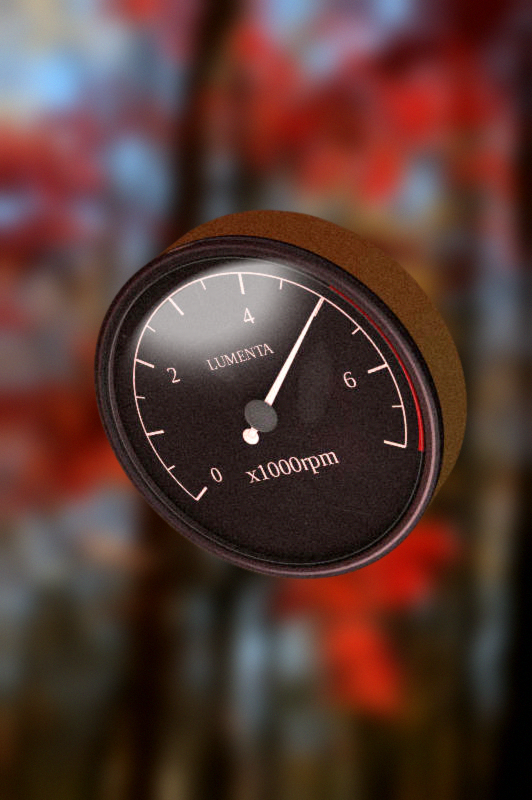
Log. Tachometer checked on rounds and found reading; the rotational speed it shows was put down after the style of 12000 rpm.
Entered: 5000 rpm
